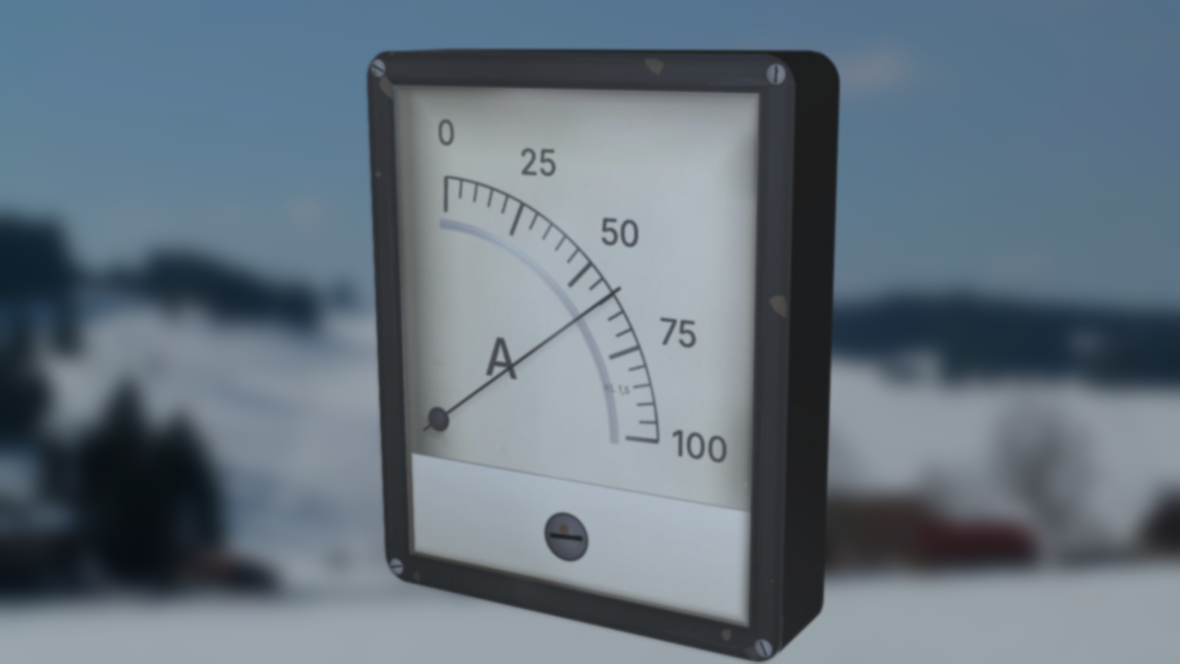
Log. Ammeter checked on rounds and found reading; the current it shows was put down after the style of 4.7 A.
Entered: 60 A
